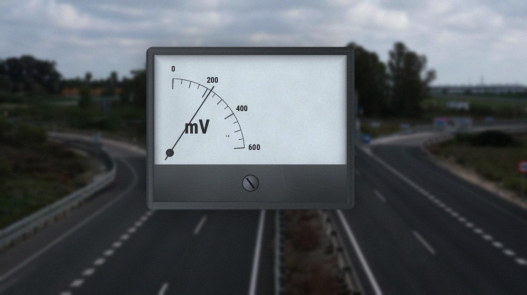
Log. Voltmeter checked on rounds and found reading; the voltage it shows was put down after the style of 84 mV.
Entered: 225 mV
